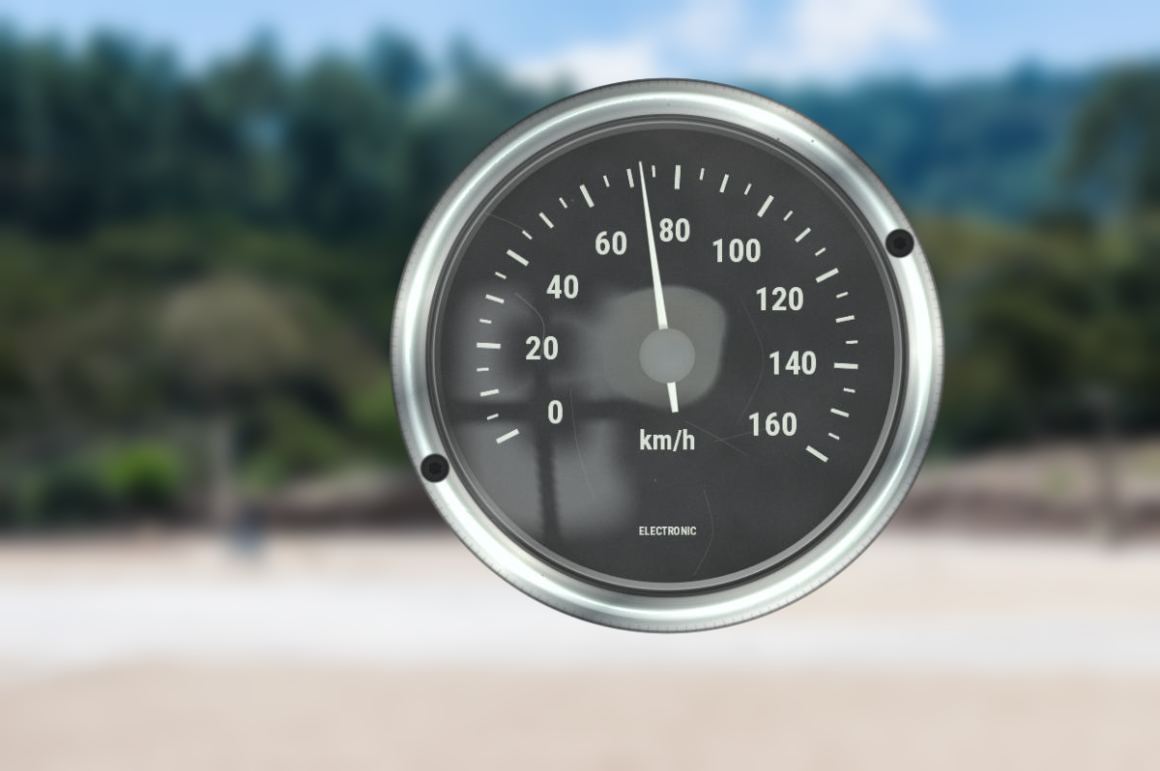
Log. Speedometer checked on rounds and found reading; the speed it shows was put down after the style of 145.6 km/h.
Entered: 72.5 km/h
